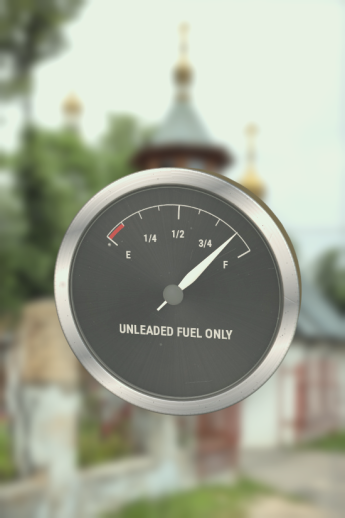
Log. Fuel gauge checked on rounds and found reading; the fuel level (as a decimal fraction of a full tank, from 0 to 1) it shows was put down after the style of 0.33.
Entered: 0.875
